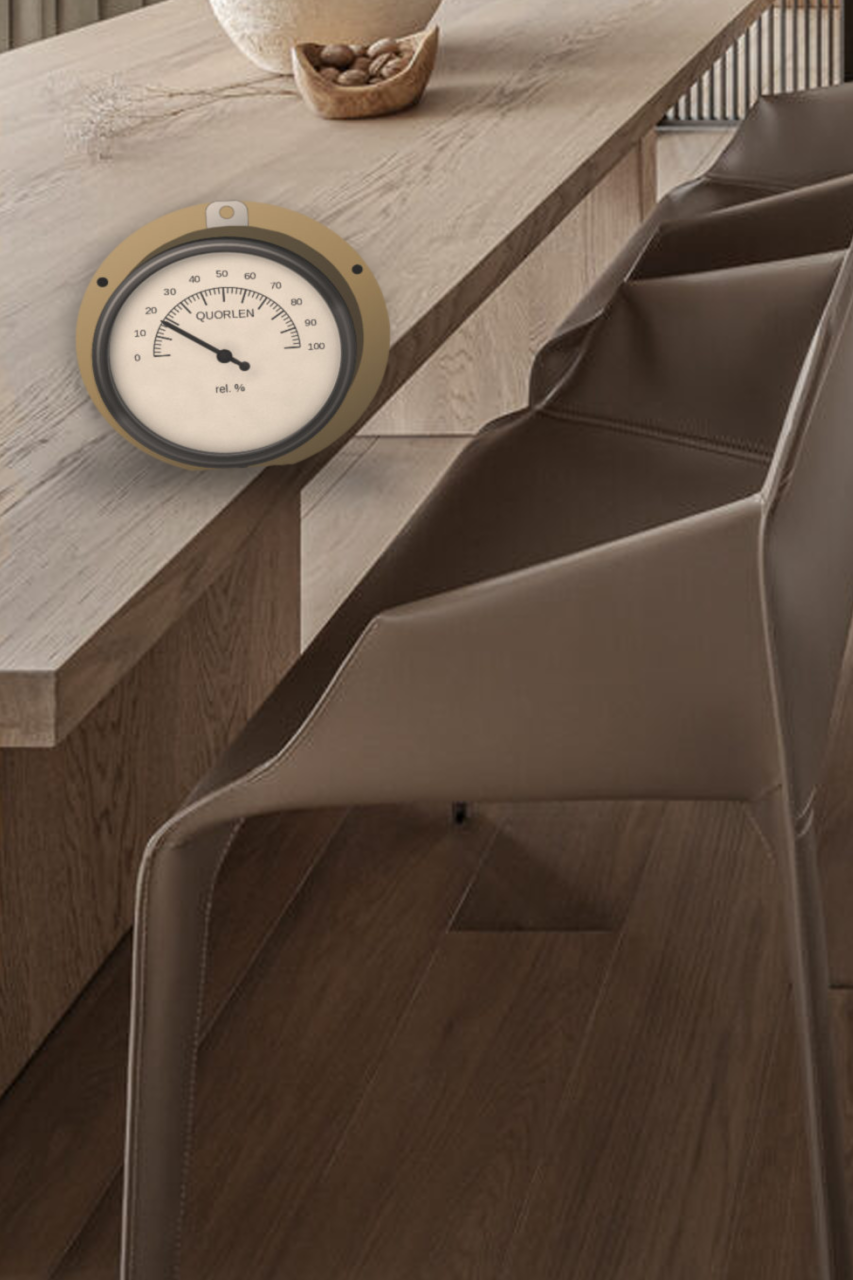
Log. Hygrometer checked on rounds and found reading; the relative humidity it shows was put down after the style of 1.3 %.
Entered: 20 %
